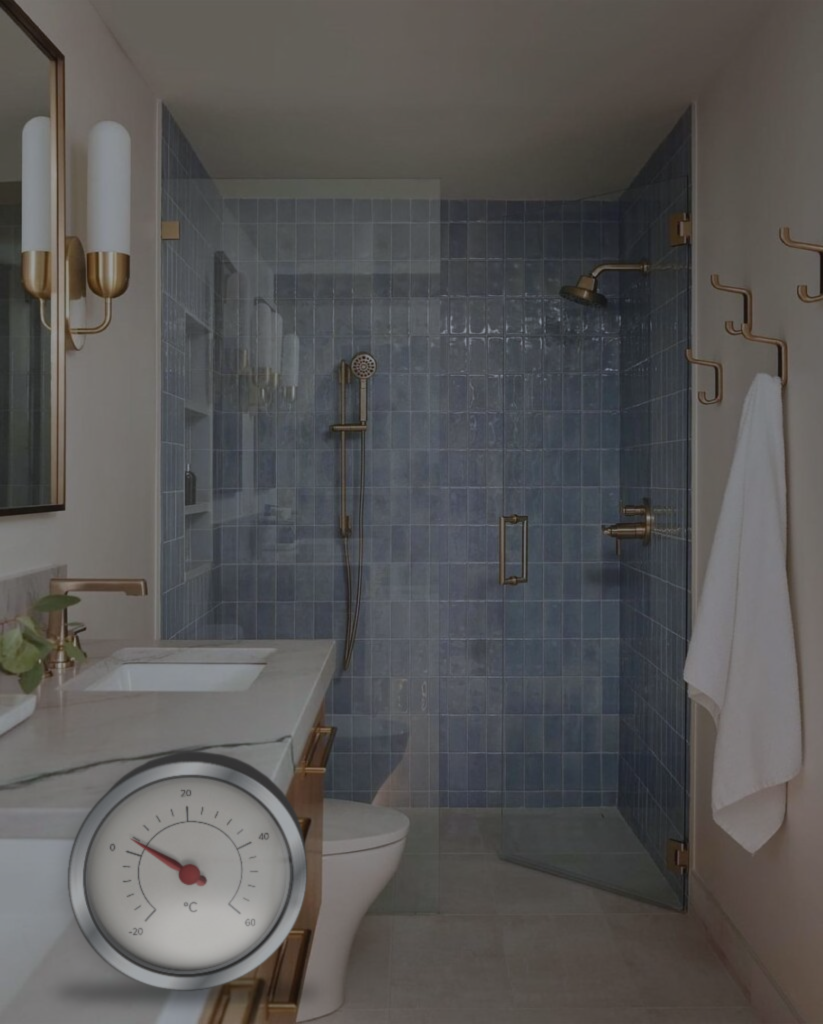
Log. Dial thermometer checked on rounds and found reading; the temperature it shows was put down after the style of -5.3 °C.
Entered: 4 °C
